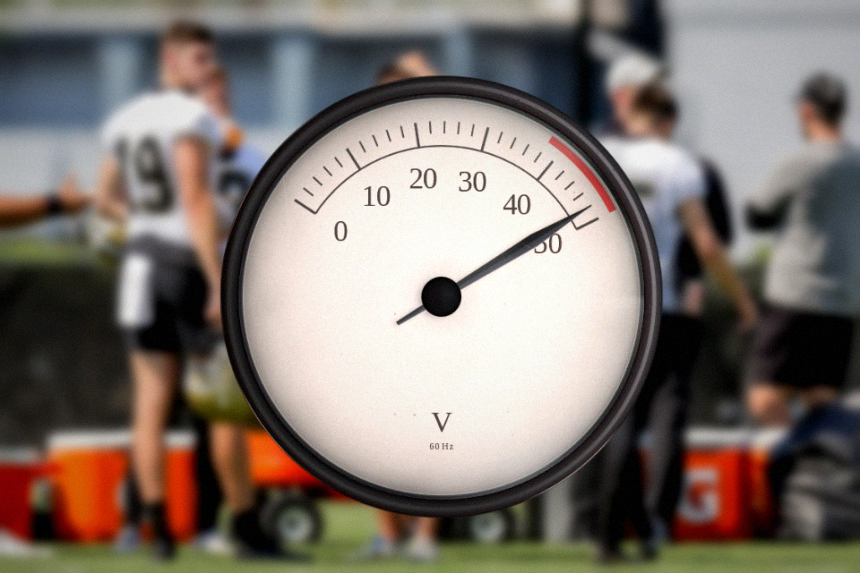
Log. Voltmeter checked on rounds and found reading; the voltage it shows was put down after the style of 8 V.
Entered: 48 V
